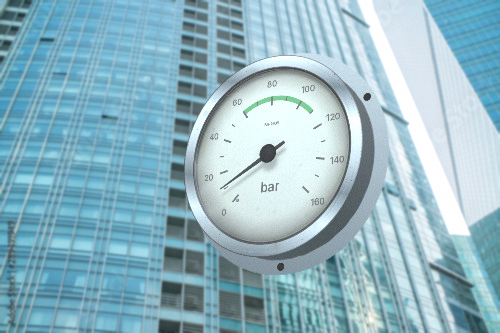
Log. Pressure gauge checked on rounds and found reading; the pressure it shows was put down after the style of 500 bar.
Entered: 10 bar
